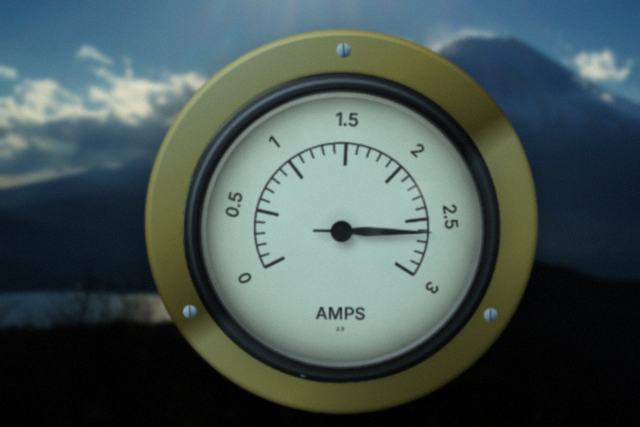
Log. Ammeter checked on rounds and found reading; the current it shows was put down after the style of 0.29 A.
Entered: 2.6 A
